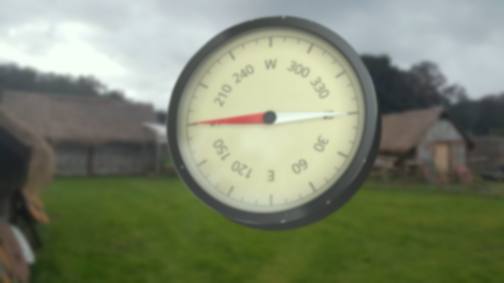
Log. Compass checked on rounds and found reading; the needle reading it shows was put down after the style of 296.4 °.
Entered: 180 °
